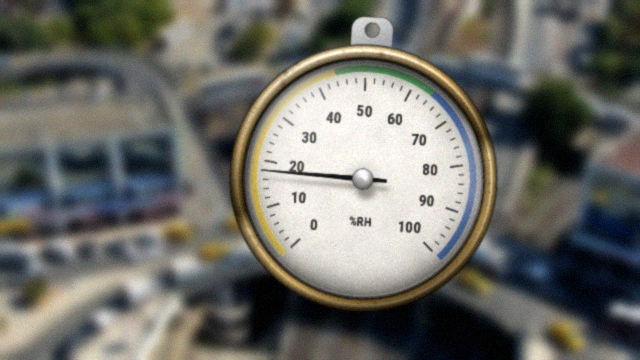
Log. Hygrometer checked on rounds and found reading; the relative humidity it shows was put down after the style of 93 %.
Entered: 18 %
